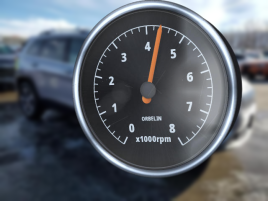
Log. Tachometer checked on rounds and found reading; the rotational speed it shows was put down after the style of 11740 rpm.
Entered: 4400 rpm
